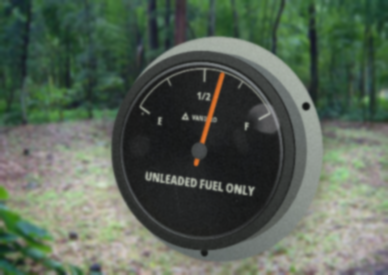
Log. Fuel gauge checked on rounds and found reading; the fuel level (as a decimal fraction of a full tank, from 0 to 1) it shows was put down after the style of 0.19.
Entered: 0.625
